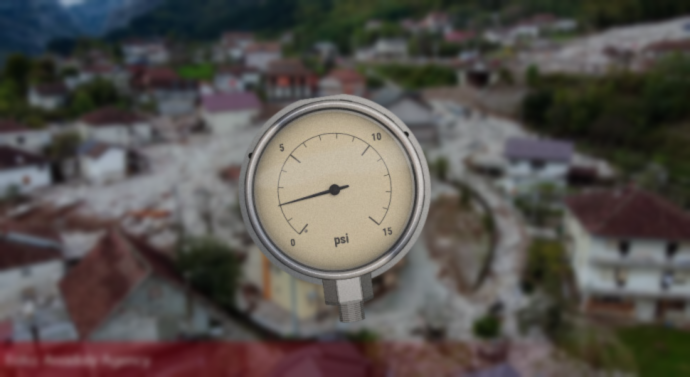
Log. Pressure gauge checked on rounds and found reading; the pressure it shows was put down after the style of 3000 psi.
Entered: 2 psi
